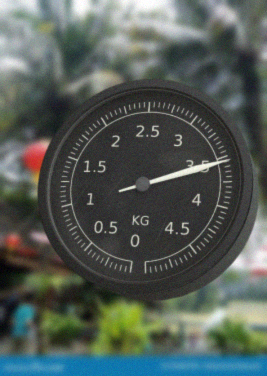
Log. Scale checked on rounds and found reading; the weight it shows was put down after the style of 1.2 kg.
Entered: 3.55 kg
